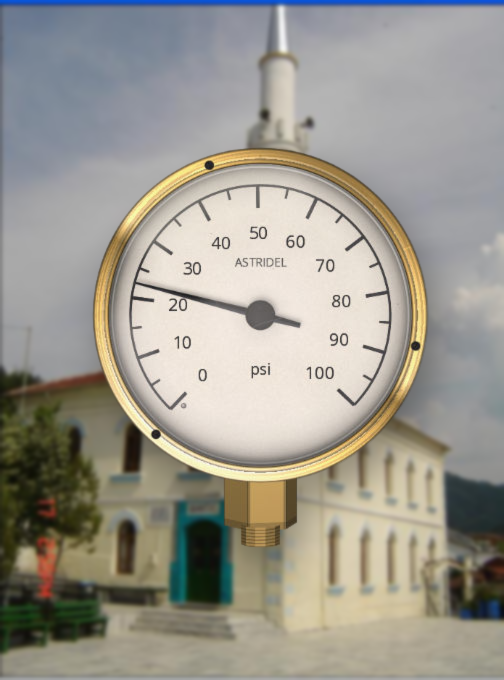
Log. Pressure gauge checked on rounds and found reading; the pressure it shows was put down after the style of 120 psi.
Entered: 22.5 psi
